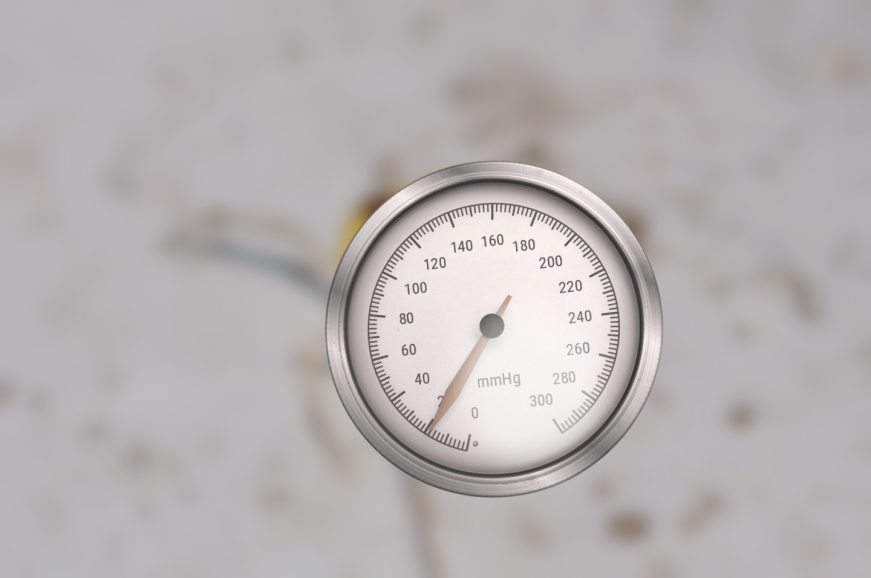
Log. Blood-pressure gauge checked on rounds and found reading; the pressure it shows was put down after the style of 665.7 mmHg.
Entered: 18 mmHg
